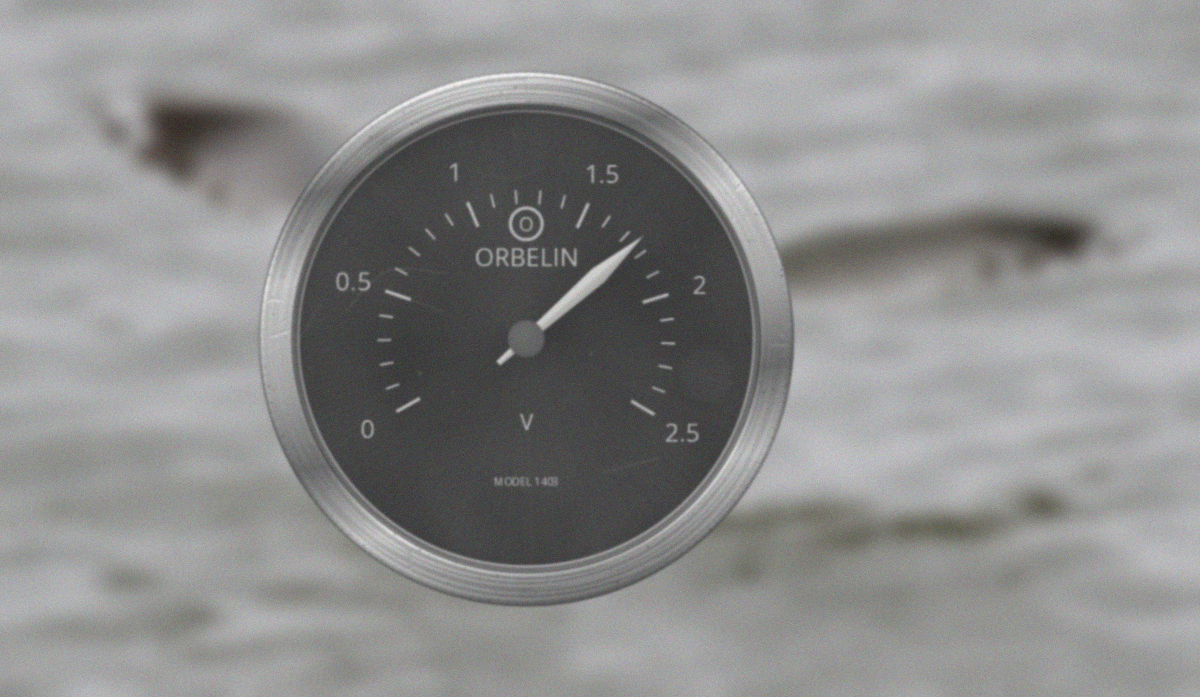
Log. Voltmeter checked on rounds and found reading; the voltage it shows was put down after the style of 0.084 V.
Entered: 1.75 V
